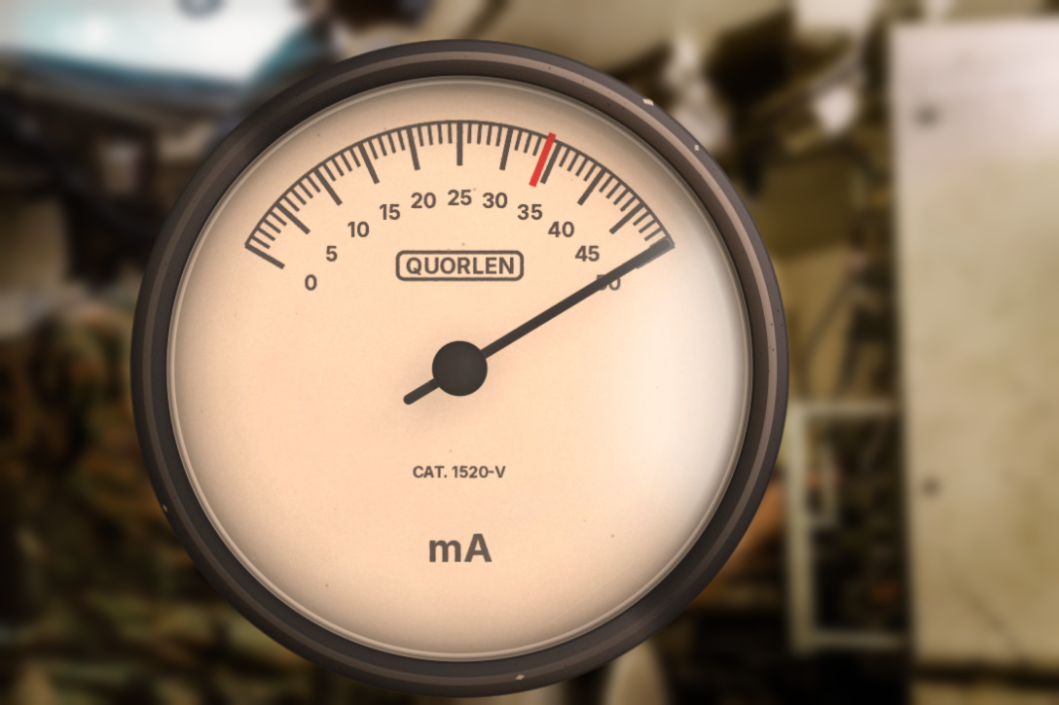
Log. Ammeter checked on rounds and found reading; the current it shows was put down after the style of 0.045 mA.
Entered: 49.5 mA
